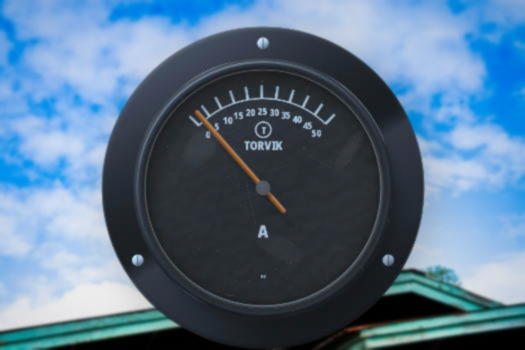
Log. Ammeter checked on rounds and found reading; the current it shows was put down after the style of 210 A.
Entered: 2.5 A
